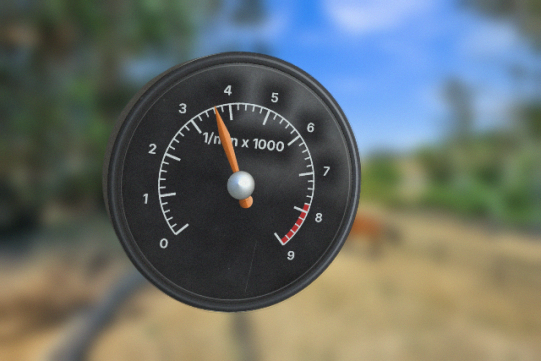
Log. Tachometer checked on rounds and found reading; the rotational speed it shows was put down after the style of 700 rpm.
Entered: 3600 rpm
